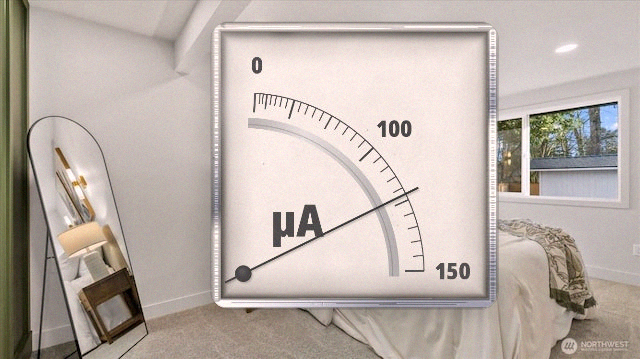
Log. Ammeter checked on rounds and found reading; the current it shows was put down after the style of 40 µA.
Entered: 122.5 µA
